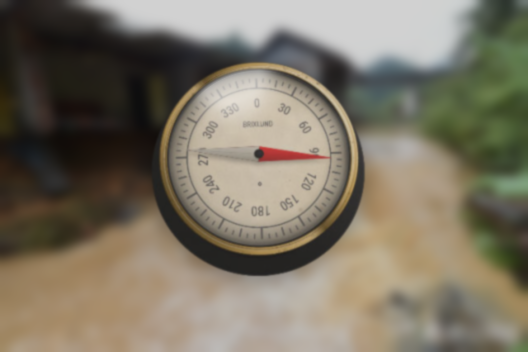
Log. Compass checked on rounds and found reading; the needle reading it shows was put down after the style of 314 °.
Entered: 95 °
